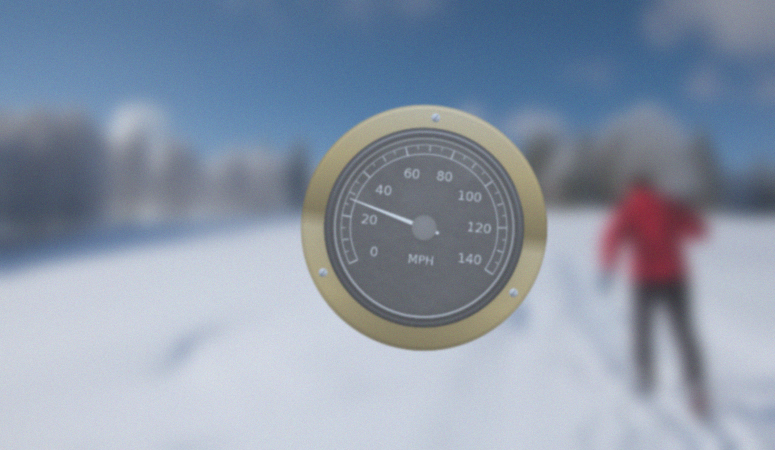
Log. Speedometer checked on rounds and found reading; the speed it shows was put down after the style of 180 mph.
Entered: 27.5 mph
